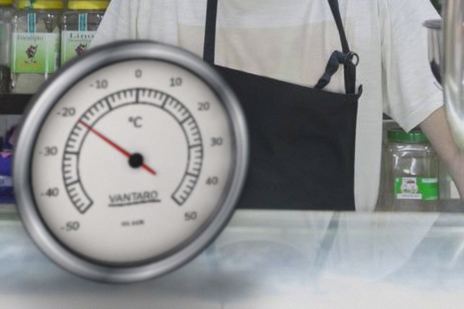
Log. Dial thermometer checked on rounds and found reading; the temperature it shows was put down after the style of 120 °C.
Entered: -20 °C
